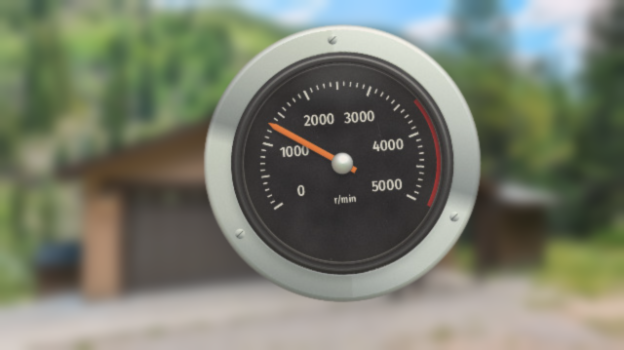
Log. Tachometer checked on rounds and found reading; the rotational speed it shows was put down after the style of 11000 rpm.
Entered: 1300 rpm
